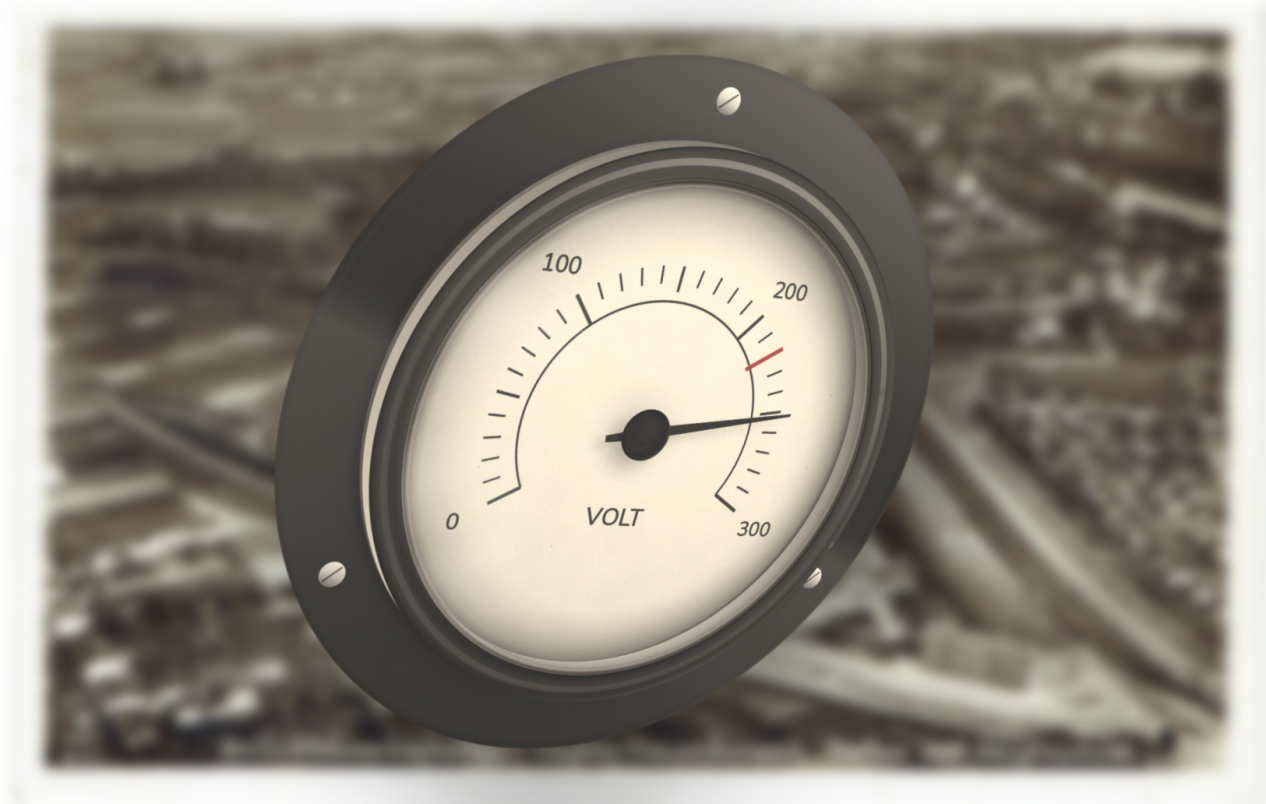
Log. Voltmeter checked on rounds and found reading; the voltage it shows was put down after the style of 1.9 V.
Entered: 250 V
